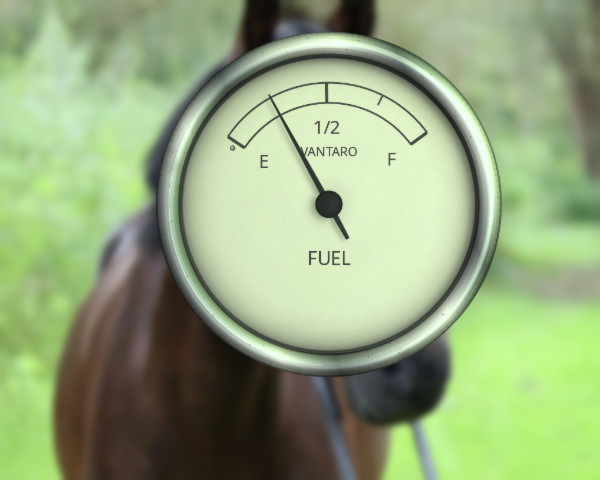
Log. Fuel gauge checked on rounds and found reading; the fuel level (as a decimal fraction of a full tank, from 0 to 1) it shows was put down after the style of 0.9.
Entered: 0.25
